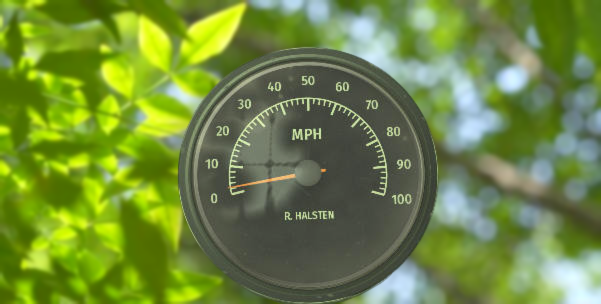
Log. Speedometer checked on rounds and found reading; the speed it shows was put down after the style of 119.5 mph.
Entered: 2 mph
